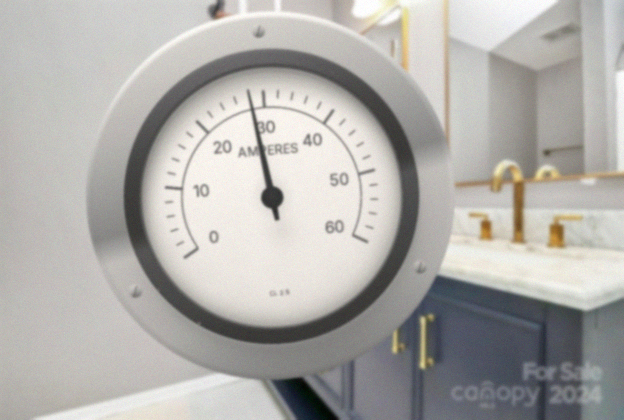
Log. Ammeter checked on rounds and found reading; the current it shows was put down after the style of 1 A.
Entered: 28 A
